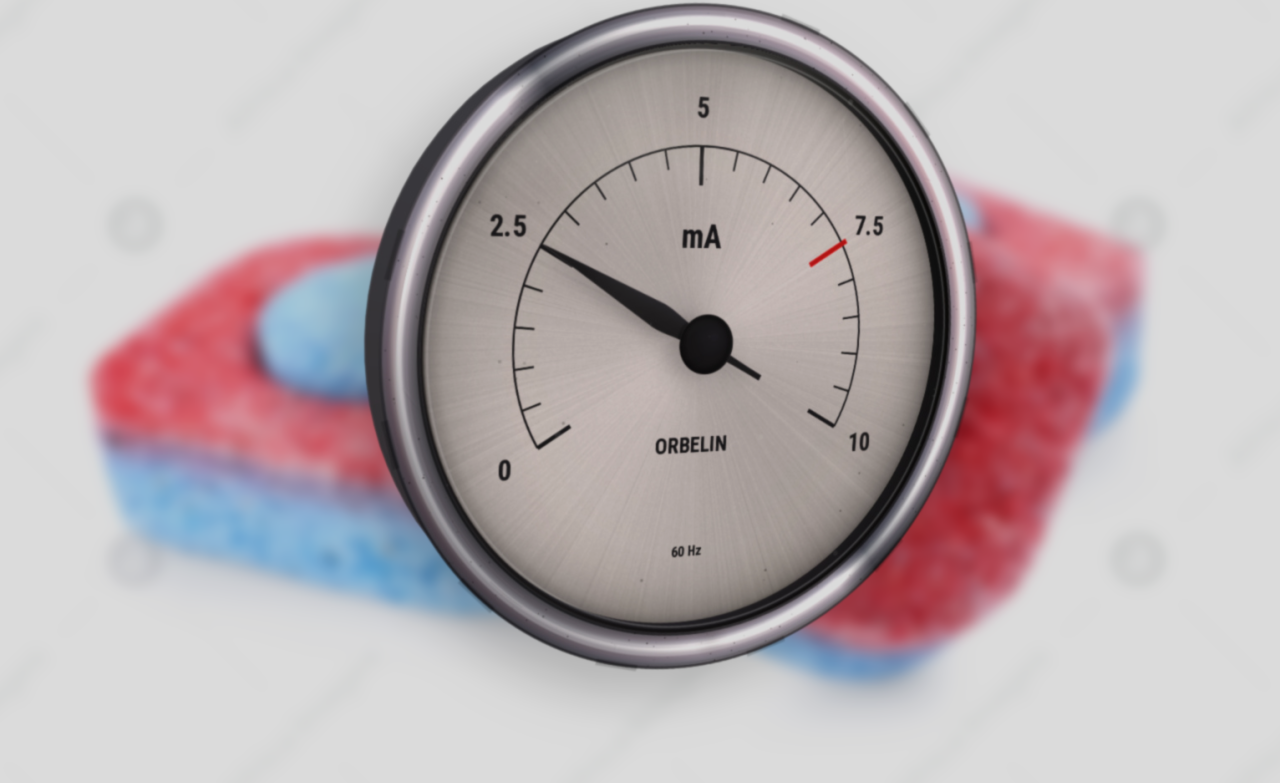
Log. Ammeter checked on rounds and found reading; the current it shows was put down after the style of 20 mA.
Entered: 2.5 mA
